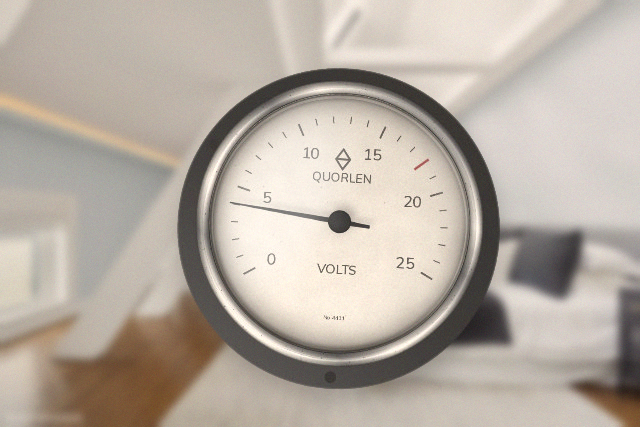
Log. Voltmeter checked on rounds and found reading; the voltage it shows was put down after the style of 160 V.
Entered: 4 V
